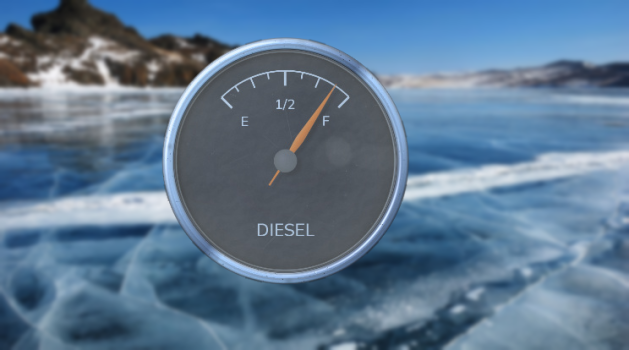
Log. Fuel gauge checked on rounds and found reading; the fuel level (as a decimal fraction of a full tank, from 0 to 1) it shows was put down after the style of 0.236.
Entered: 0.875
